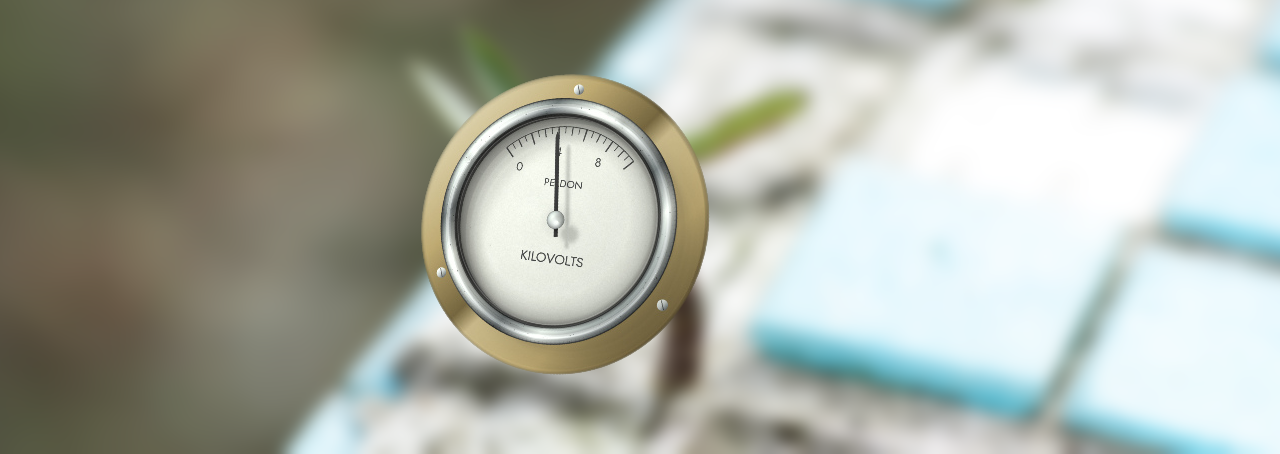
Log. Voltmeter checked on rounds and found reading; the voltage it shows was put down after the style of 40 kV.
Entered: 4 kV
